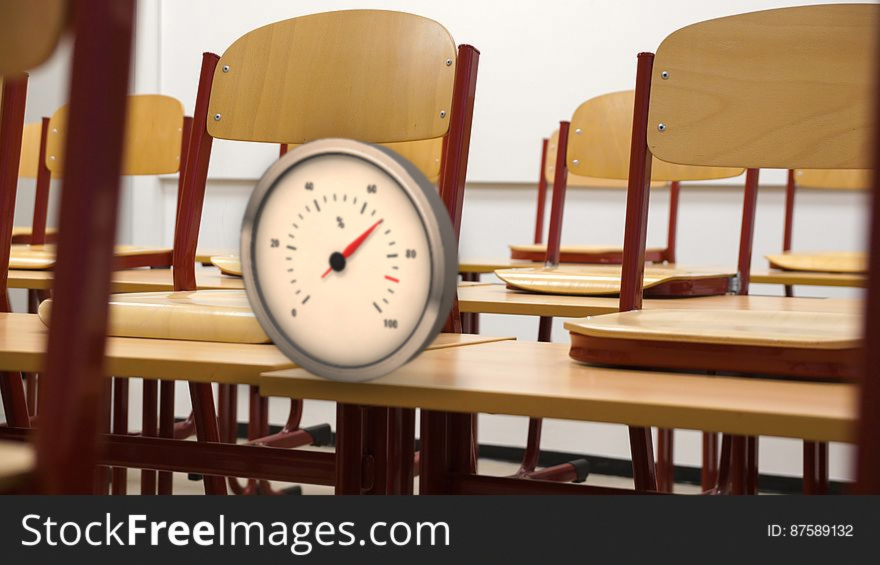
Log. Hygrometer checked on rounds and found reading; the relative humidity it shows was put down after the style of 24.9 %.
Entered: 68 %
